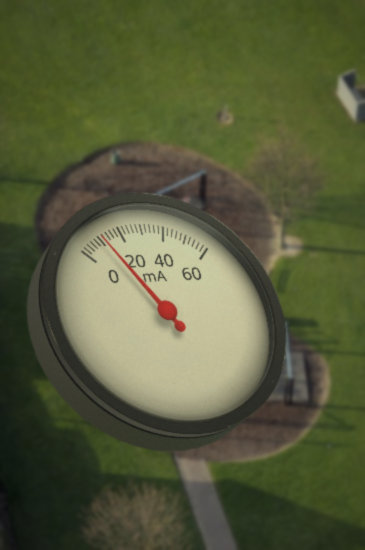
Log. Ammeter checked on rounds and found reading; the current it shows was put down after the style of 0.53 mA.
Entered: 10 mA
